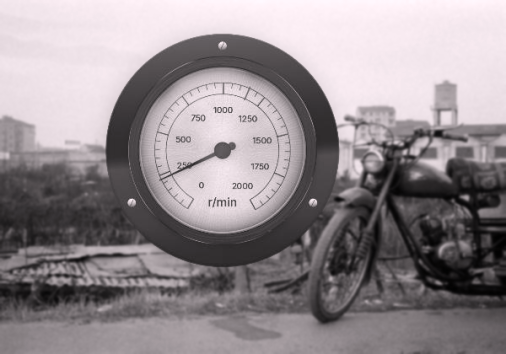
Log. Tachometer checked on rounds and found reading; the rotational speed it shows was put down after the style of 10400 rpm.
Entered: 225 rpm
